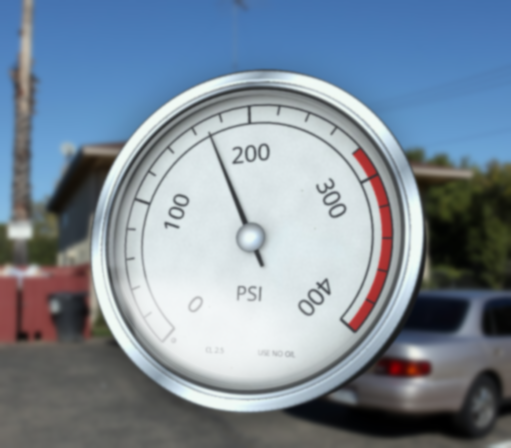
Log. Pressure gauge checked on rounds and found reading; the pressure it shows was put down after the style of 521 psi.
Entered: 170 psi
